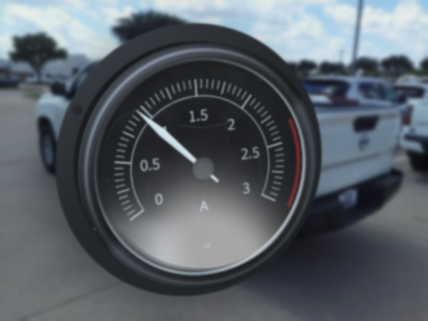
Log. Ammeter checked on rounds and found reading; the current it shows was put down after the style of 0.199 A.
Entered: 0.95 A
